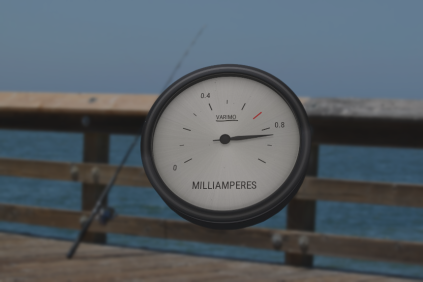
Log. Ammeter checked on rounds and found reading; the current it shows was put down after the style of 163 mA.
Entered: 0.85 mA
